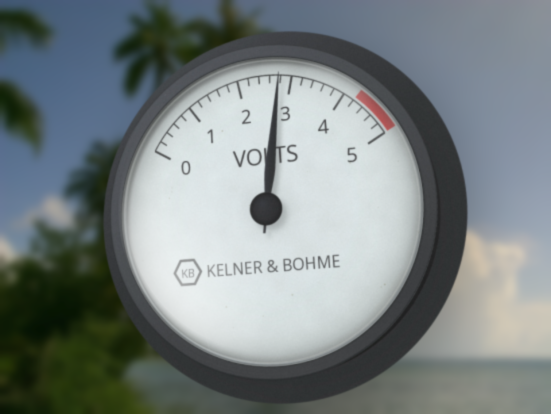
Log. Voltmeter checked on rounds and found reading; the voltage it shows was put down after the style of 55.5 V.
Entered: 2.8 V
